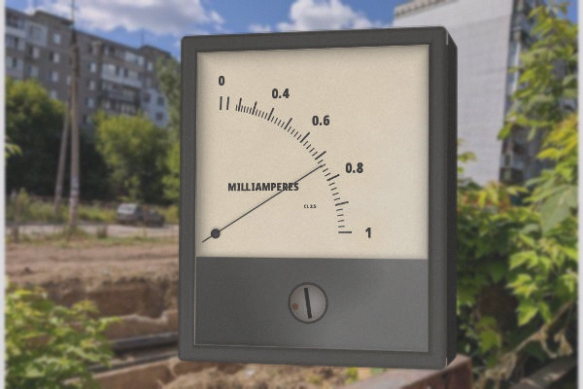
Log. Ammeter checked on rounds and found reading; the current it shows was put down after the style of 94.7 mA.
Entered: 0.74 mA
